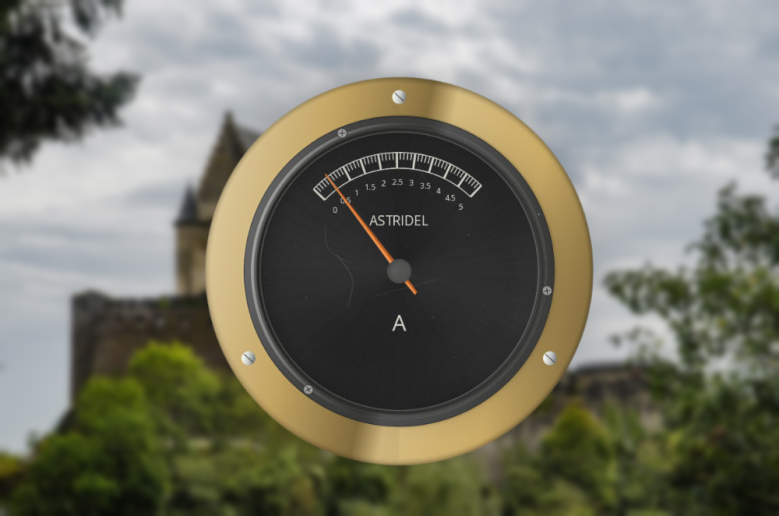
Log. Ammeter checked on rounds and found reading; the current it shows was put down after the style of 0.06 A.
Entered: 0.5 A
